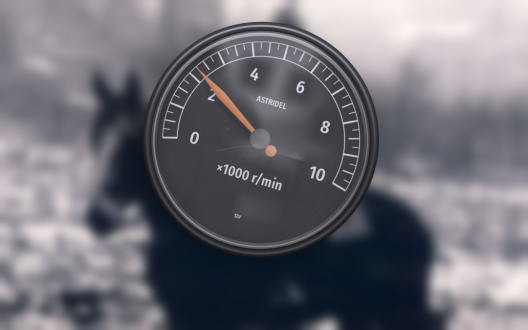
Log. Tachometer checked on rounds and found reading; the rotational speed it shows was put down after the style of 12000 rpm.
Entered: 2250 rpm
